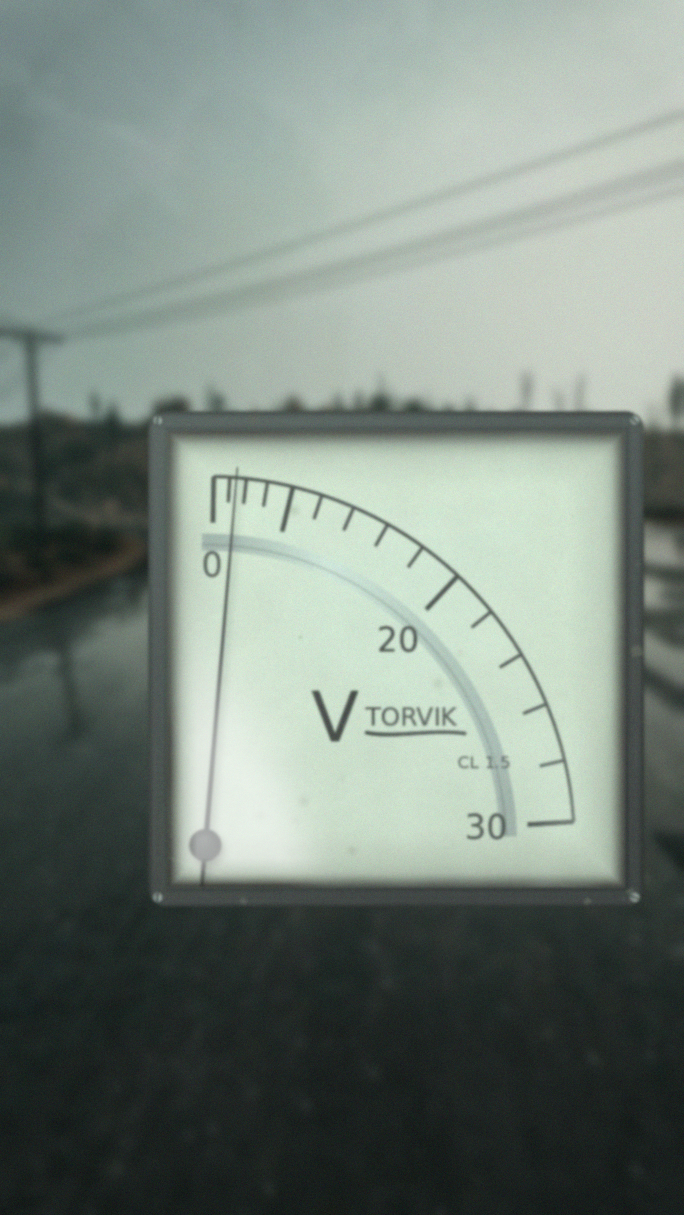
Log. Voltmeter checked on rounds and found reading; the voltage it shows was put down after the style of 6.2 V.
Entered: 5 V
